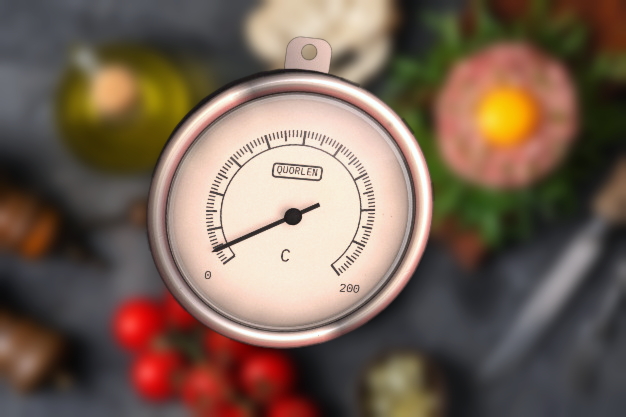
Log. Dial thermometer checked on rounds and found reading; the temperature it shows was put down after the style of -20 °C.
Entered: 10 °C
